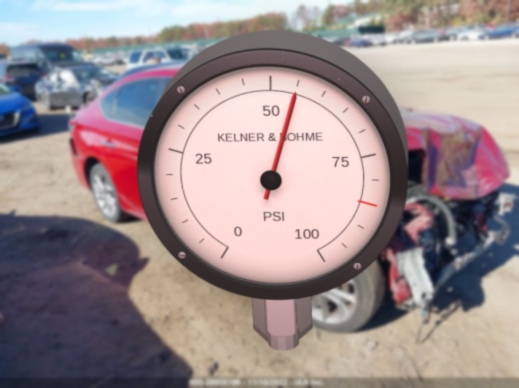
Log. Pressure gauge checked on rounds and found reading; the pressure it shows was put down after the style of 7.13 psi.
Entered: 55 psi
